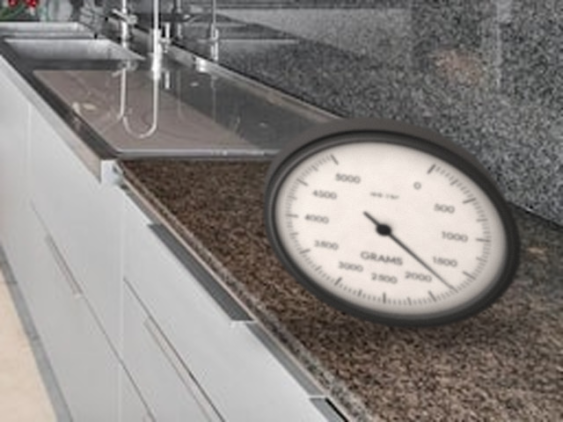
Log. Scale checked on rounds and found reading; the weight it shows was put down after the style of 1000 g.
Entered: 1750 g
